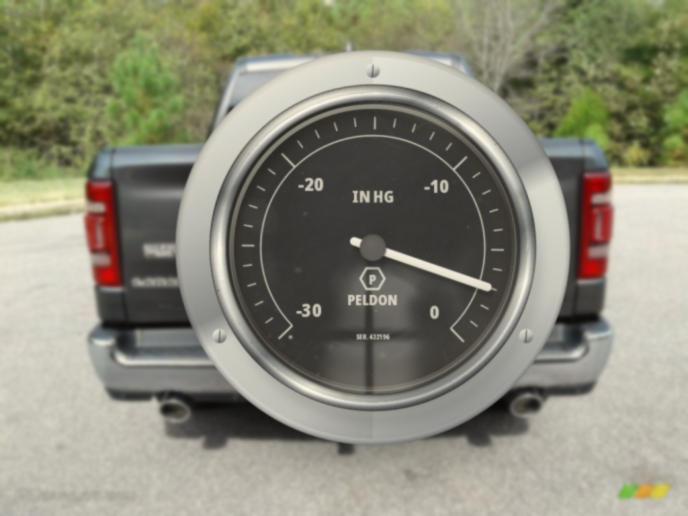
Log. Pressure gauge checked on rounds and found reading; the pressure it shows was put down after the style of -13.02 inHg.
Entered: -3 inHg
